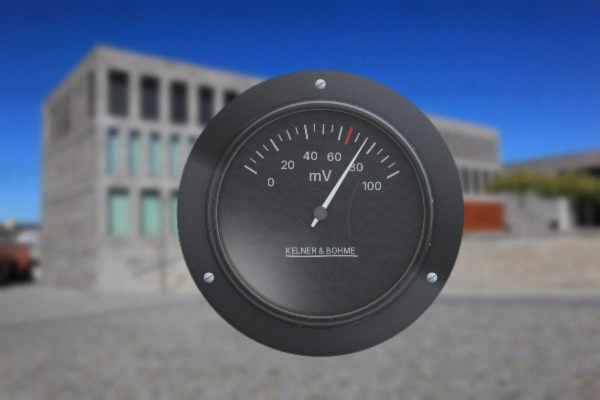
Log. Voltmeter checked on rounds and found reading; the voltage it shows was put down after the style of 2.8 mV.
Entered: 75 mV
